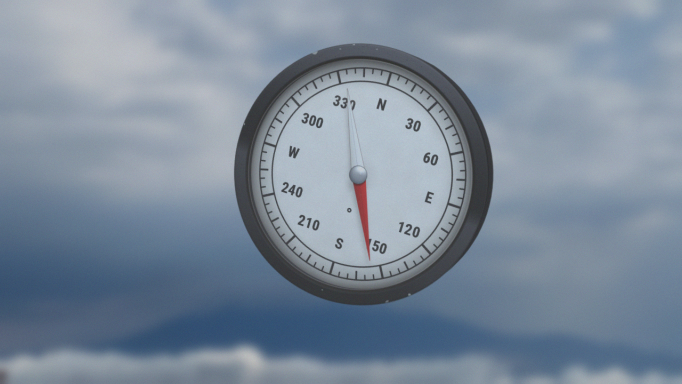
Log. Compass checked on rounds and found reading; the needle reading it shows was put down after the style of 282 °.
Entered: 155 °
